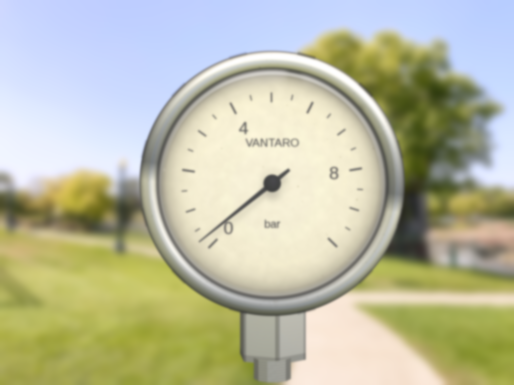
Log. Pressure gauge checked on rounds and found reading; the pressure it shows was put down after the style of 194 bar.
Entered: 0.25 bar
